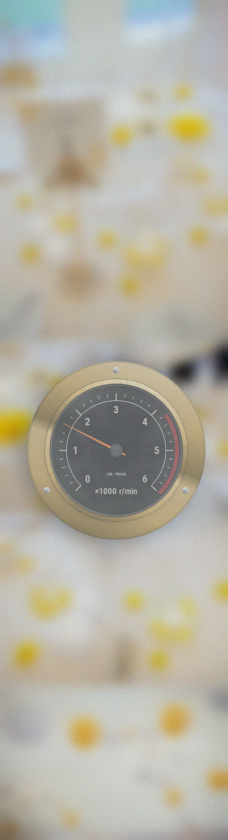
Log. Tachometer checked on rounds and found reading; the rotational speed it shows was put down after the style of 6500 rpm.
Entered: 1600 rpm
